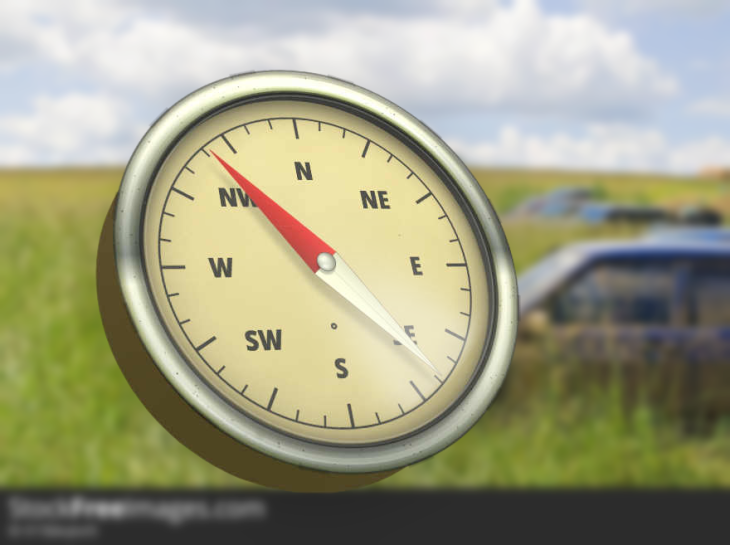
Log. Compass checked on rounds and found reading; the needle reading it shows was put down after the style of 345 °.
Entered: 320 °
